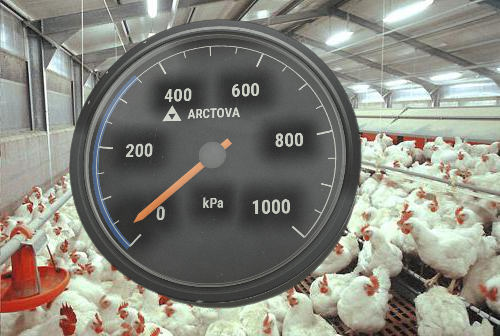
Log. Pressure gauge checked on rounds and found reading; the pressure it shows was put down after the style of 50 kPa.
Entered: 25 kPa
